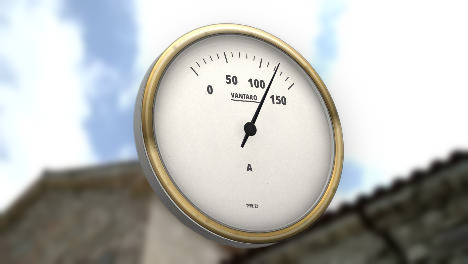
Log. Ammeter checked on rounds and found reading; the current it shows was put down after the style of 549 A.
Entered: 120 A
